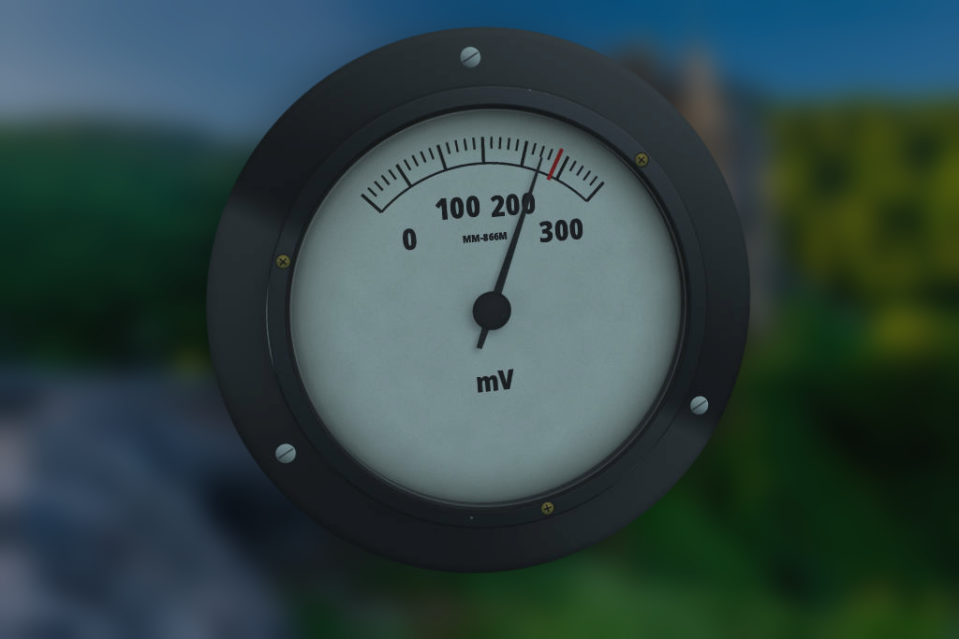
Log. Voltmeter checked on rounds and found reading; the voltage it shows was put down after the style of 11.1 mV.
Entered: 220 mV
